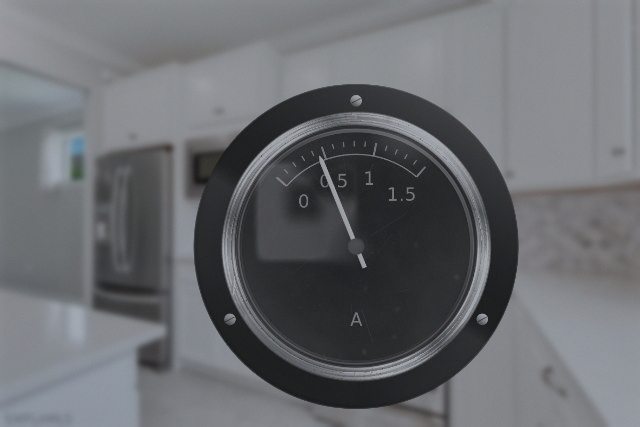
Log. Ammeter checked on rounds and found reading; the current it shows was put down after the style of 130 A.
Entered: 0.45 A
